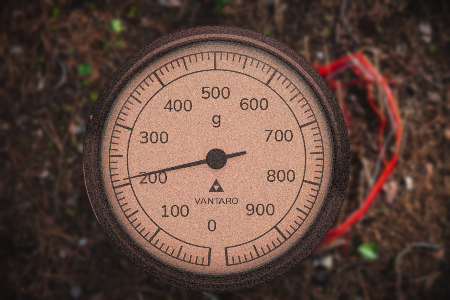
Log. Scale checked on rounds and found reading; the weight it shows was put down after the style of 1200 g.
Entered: 210 g
